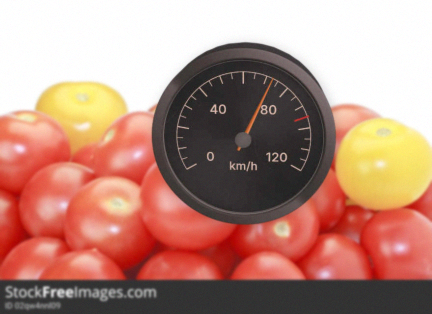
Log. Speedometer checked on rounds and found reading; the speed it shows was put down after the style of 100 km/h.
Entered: 72.5 km/h
